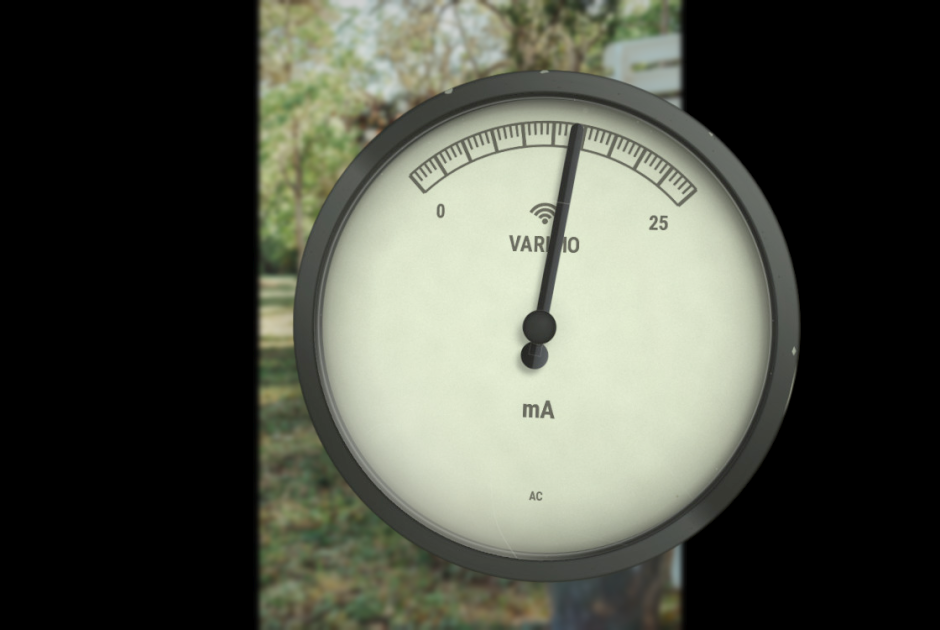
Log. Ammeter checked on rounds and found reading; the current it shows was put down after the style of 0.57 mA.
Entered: 14.5 mA
